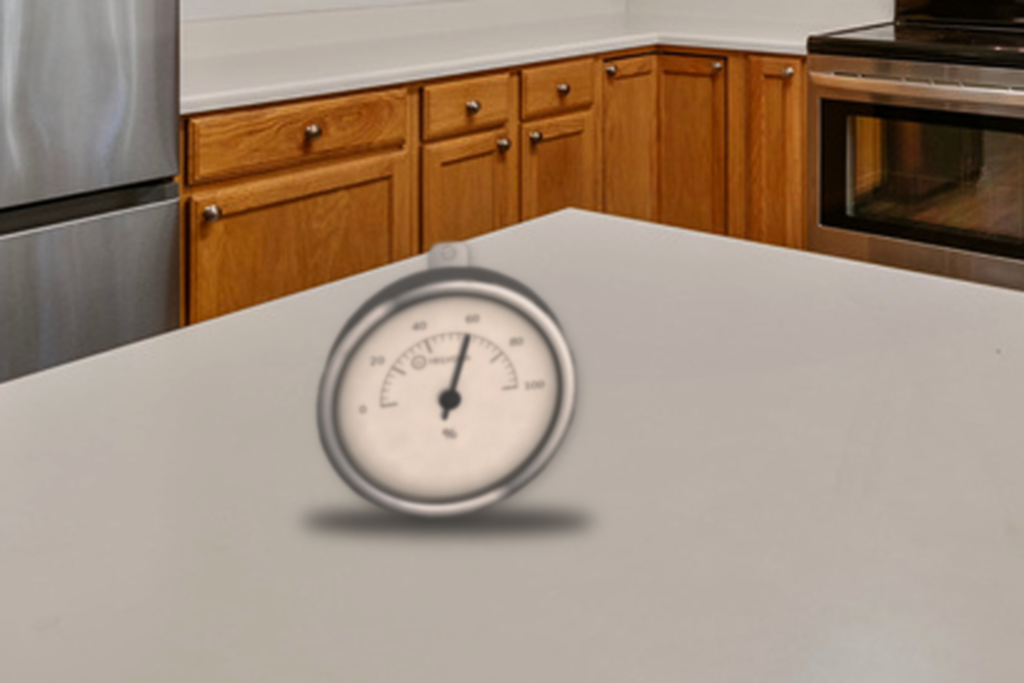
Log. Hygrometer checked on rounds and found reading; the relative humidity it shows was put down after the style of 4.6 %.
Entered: 60 %
